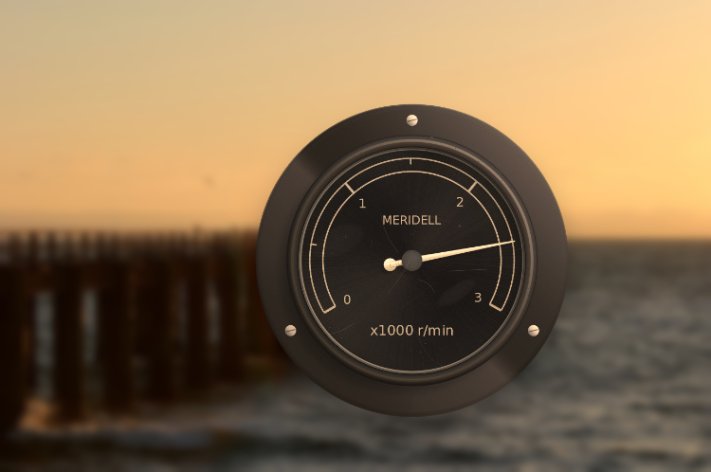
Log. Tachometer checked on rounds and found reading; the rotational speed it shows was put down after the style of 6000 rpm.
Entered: 2500 rpm
